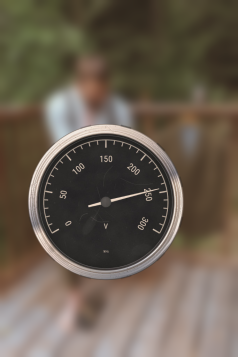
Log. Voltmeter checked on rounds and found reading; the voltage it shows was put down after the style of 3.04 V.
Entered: 245 V
